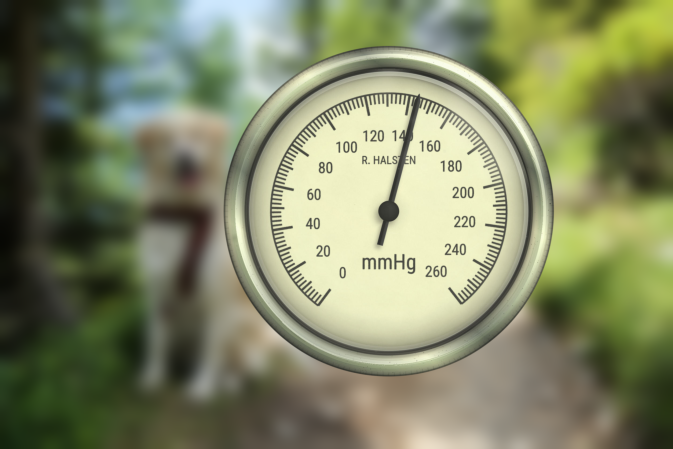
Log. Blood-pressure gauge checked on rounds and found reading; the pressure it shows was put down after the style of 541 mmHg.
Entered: 144 mmHg
